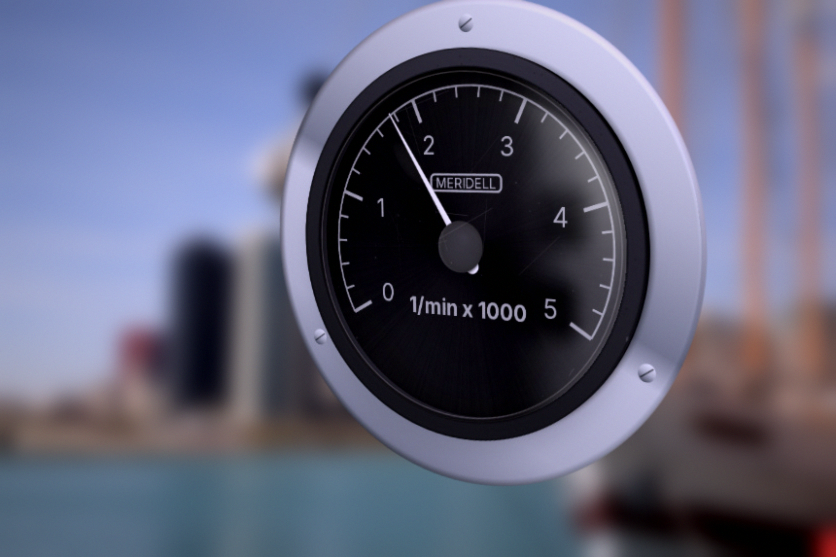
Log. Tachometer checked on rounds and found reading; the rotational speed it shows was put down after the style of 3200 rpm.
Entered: 1800 rpm
